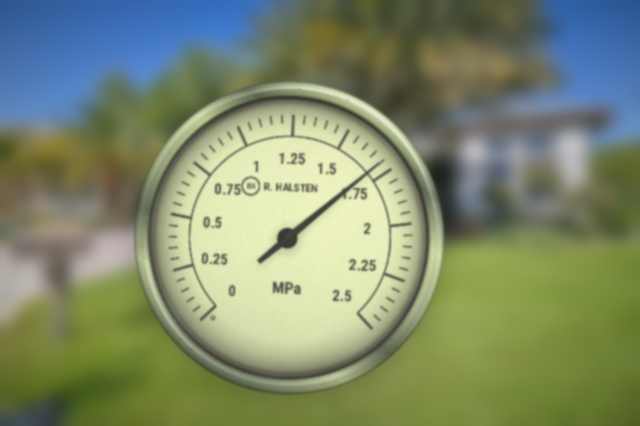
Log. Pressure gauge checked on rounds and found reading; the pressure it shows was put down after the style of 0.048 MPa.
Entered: 1.7 MPa
